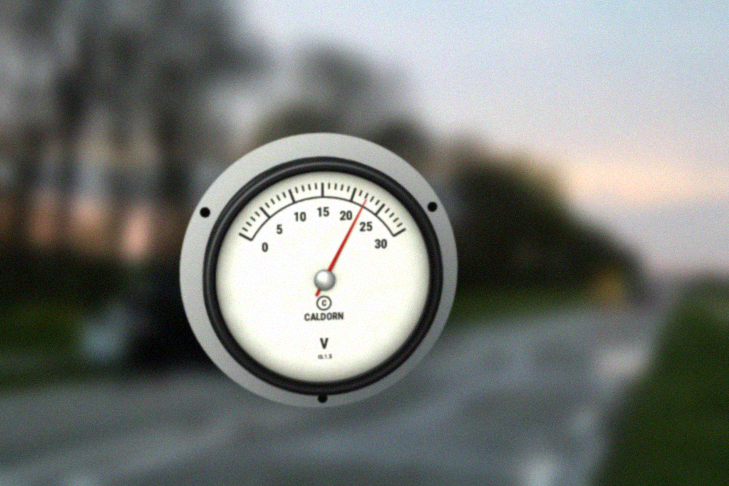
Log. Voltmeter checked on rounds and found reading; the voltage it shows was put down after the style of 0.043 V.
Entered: 22 V
